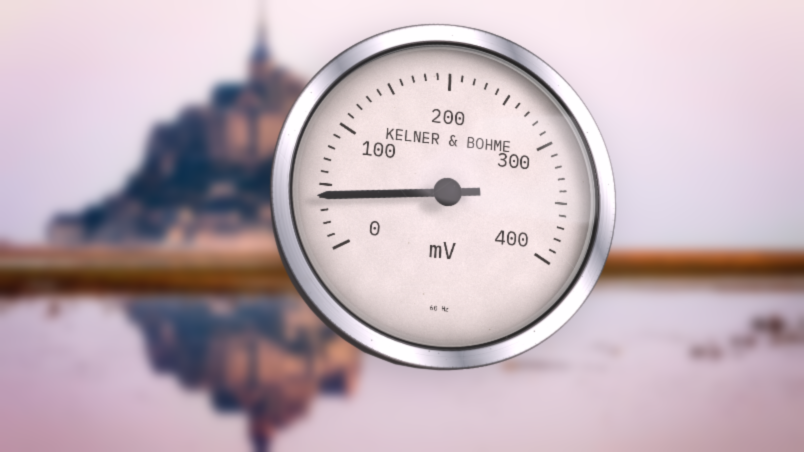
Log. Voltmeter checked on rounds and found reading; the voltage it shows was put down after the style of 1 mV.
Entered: 40 mV
